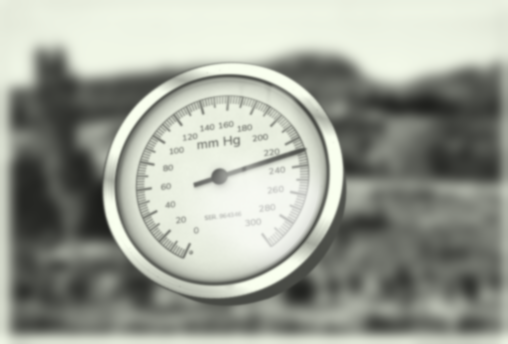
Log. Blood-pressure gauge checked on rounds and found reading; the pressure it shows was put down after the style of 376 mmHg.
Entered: 230 mmHg
